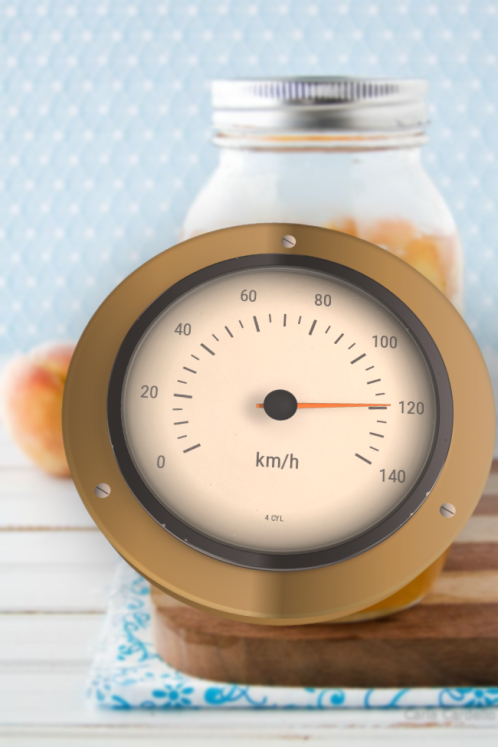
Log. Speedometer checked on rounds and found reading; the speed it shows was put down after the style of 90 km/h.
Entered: 120 km/h
